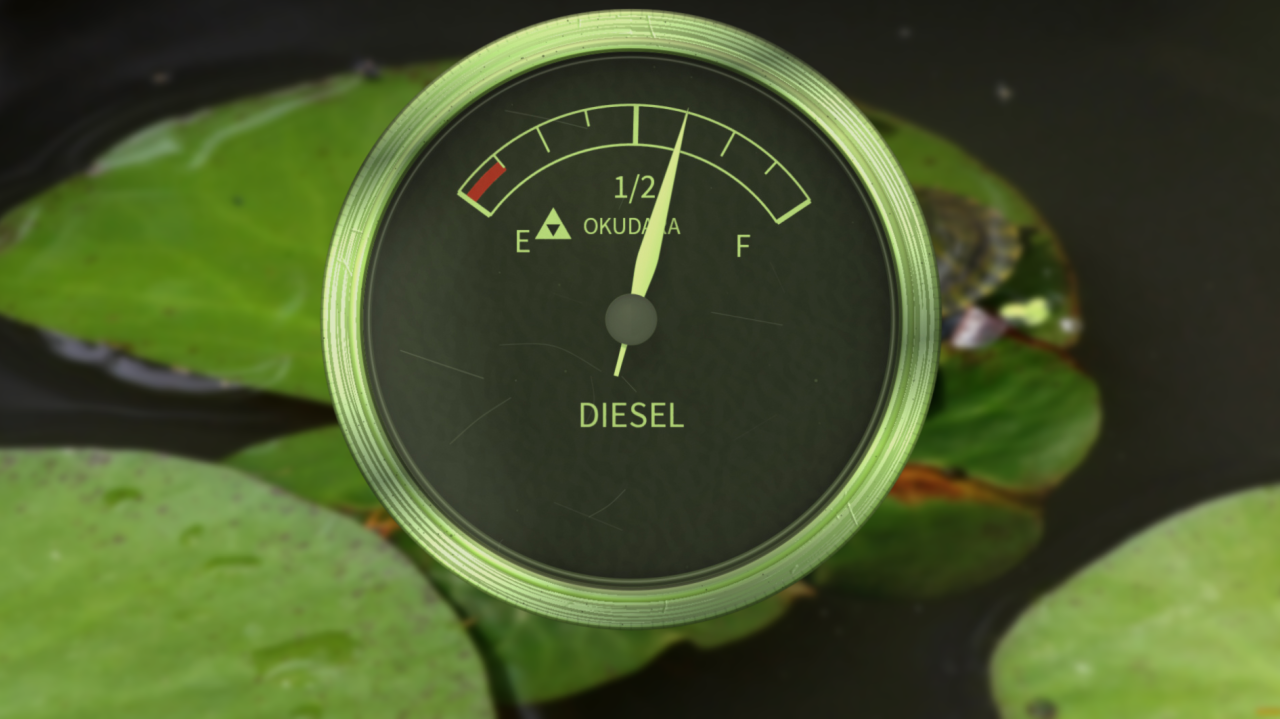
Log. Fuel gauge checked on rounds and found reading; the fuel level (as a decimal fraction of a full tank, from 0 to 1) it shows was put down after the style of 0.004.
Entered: 0.625
